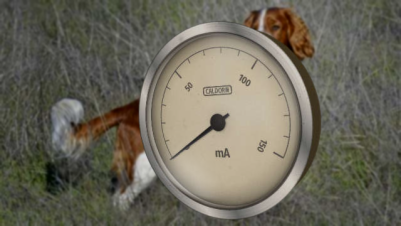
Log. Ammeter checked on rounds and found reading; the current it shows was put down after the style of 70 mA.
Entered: 0 mA
